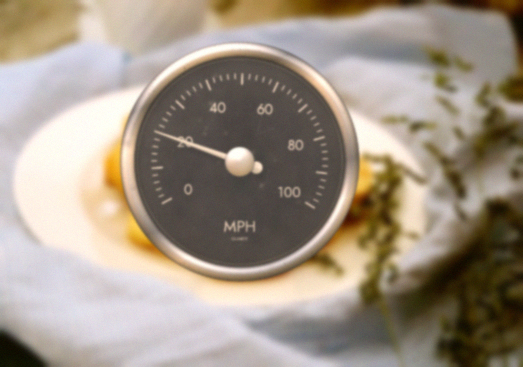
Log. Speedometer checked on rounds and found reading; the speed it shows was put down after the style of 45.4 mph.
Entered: 20 mph
